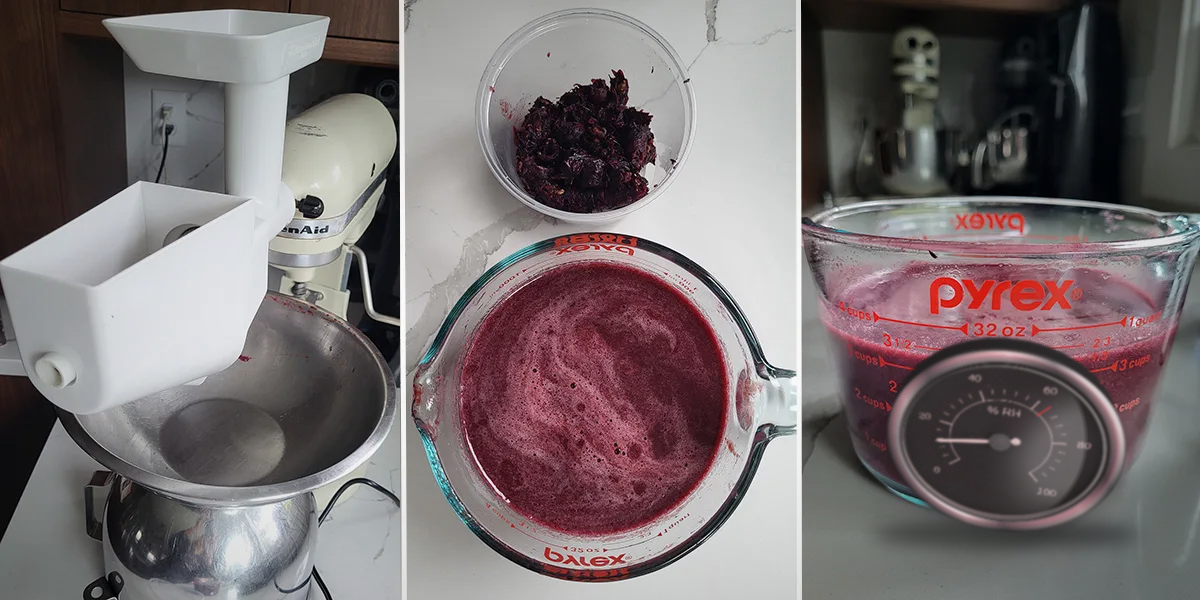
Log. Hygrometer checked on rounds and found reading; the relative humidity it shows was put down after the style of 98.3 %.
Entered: 12 %
